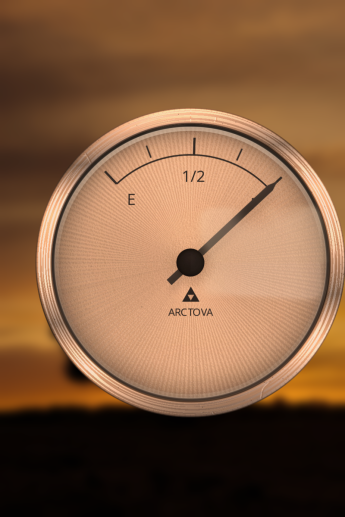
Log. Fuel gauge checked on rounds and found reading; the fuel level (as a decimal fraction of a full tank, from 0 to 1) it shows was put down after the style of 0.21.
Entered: 1
